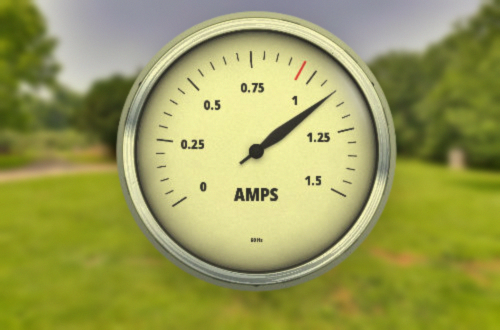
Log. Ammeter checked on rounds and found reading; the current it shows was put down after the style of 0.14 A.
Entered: 1.1 A
